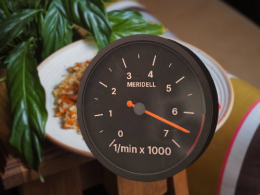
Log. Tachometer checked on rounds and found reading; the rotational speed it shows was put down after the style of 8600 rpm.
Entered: 6500 rpm
